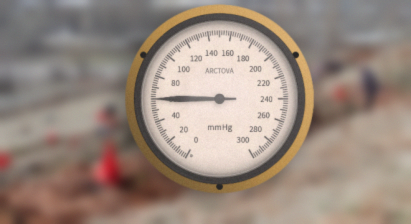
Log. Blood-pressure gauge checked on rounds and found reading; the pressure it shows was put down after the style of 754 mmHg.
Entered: 60 mmHg
